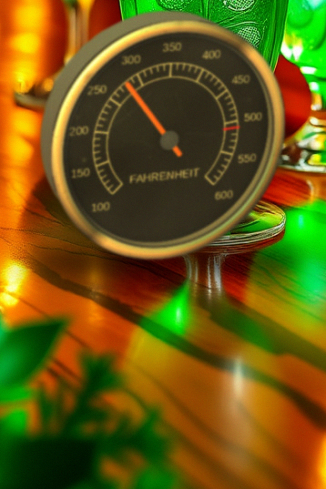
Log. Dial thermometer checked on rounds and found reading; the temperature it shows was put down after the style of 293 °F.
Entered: 280 °F
